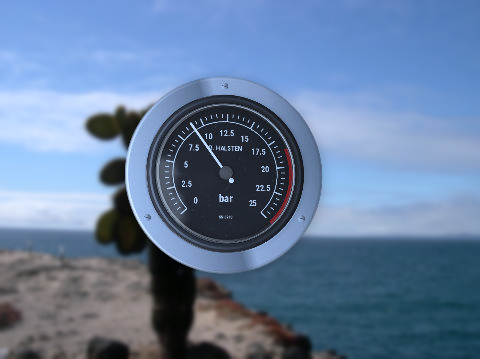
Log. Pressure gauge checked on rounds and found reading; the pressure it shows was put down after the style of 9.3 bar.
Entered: 9 bar
